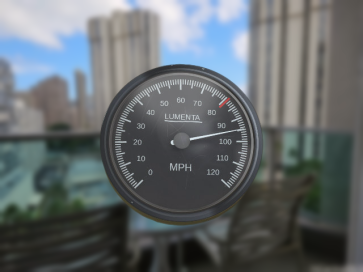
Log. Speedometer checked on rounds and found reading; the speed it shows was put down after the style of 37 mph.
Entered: 95 mph
